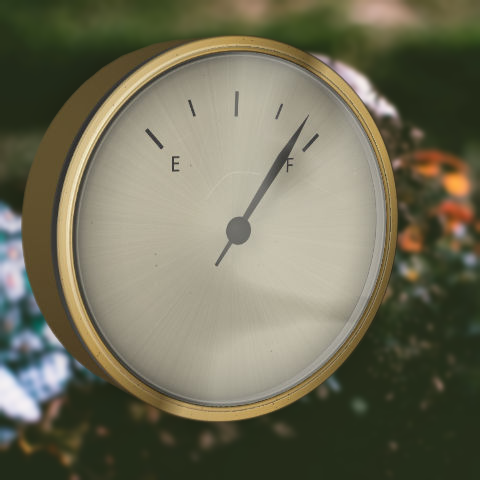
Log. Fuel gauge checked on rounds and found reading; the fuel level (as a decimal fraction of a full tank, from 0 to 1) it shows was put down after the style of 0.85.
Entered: 0.875
